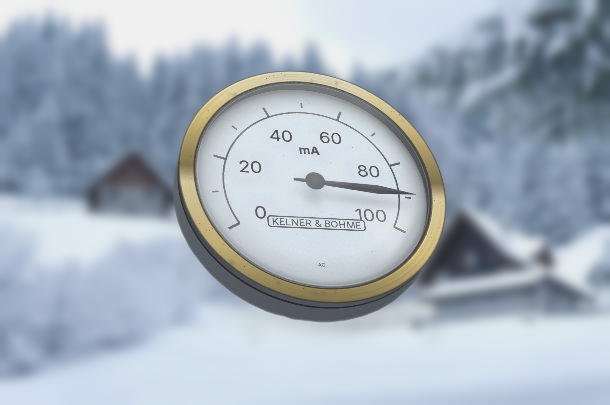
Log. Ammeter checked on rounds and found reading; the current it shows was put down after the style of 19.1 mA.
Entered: 90 mA
